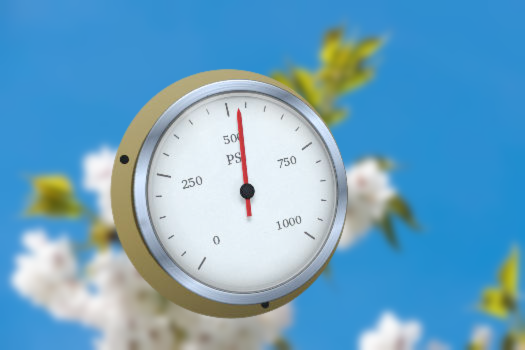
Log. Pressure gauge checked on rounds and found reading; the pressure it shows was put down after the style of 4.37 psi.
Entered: 525 psi
